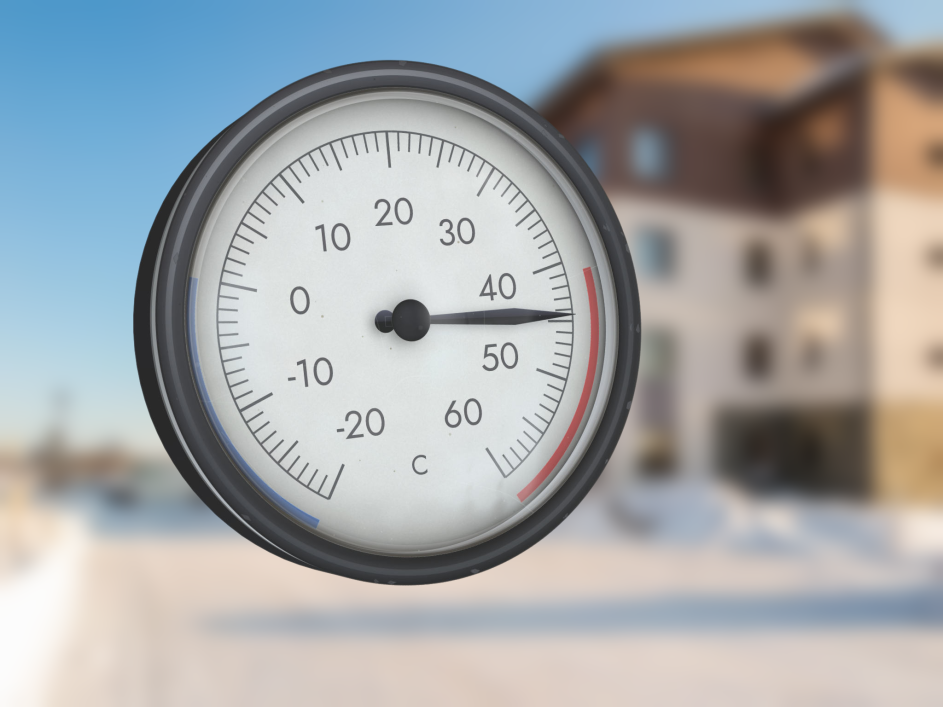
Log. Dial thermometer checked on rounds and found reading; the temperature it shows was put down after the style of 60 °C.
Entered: 44.5 °C
